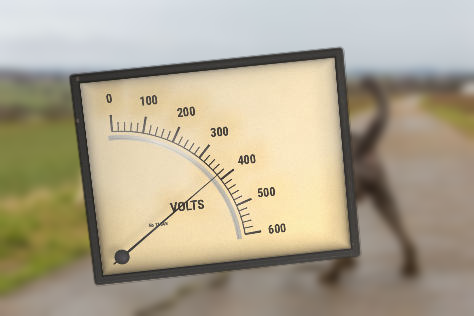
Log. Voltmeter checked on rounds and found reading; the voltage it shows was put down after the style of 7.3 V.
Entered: 380 V
